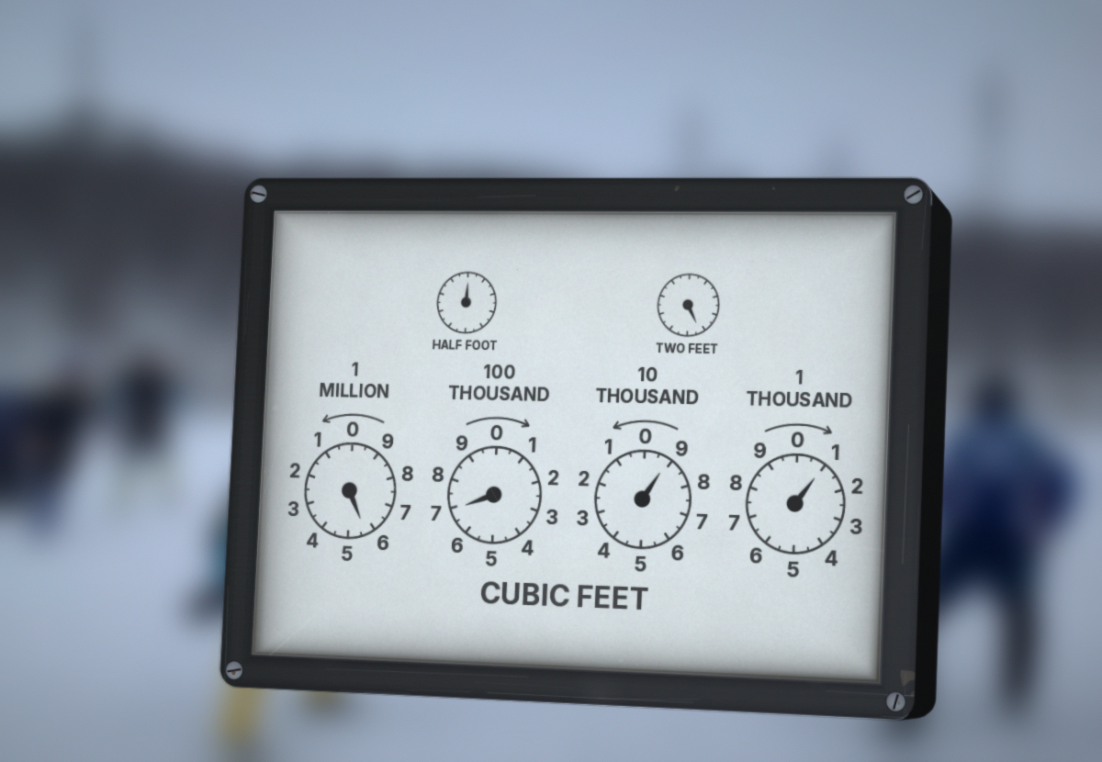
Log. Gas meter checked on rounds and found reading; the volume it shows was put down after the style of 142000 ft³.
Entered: 569100 ft³
